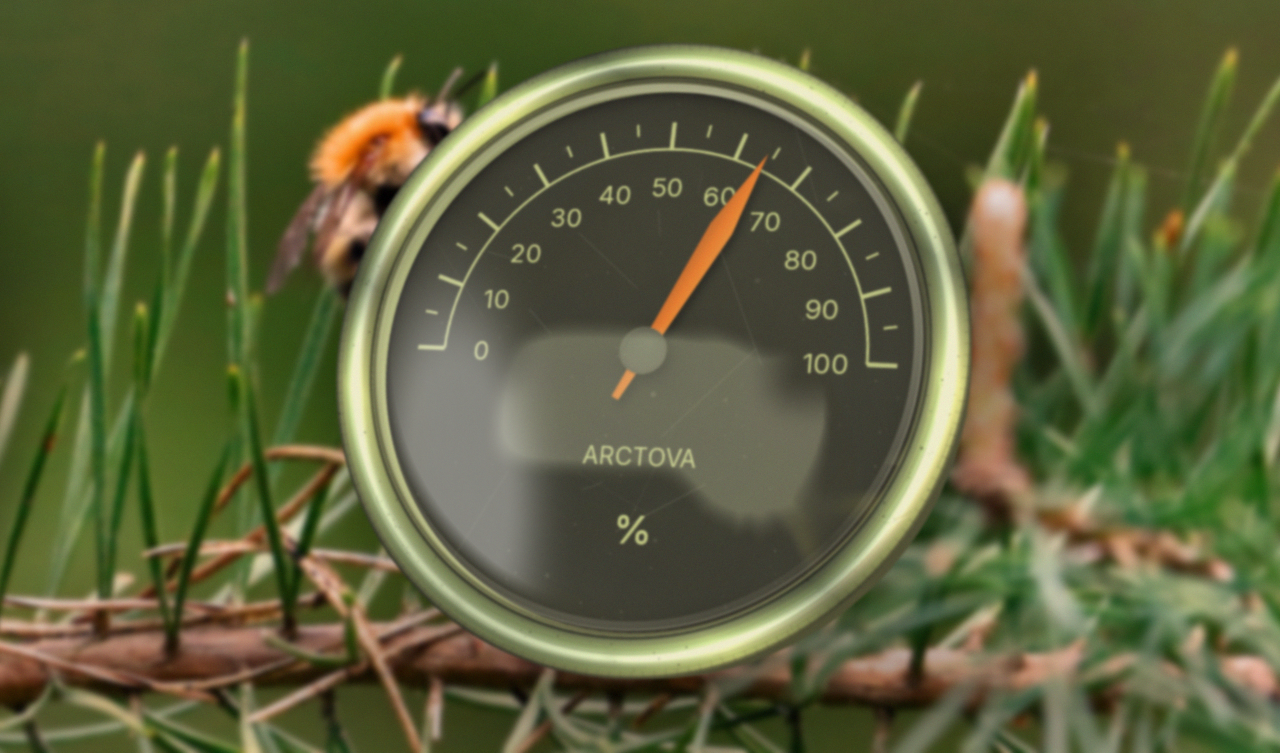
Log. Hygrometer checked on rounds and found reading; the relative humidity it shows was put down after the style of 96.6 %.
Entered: 65 %
